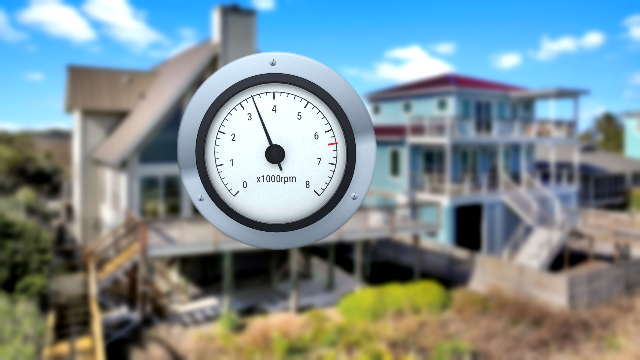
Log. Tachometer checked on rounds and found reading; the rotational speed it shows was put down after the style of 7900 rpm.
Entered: 3400 rpm
